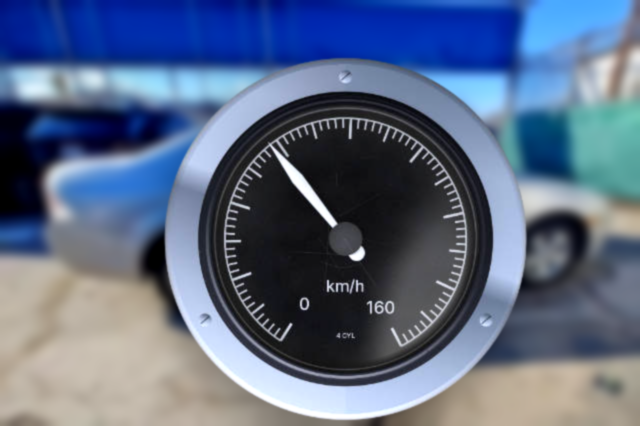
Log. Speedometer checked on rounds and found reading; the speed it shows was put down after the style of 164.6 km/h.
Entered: 58 km/h
